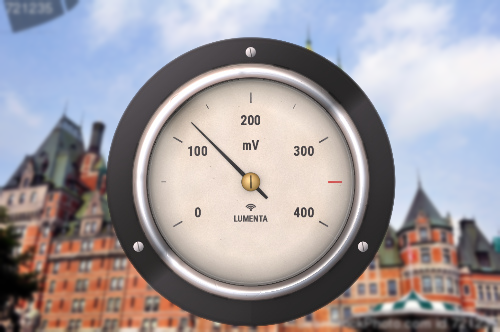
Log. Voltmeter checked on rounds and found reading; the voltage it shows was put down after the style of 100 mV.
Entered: 125 mV
